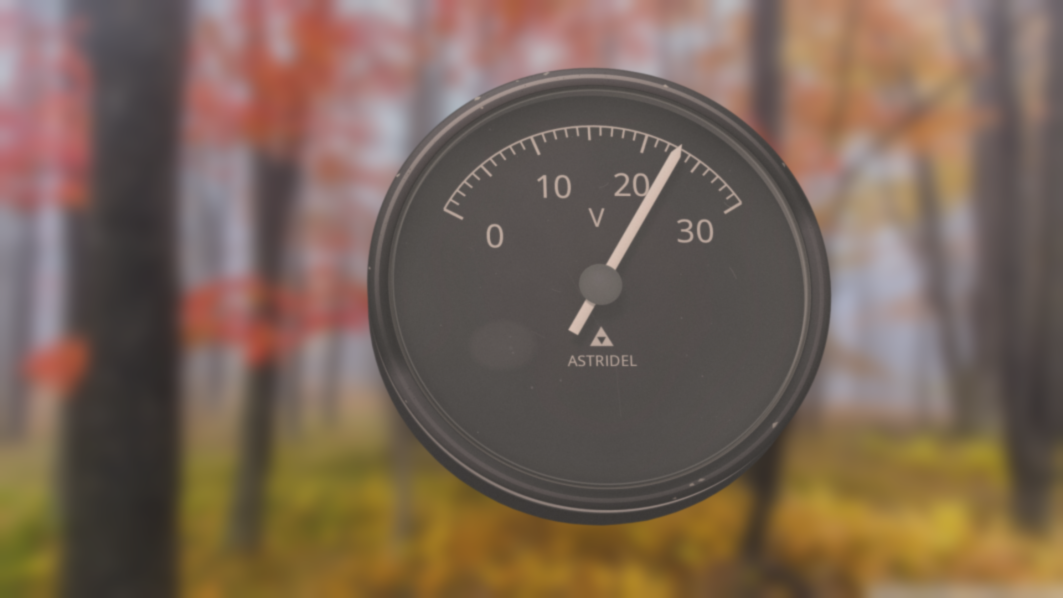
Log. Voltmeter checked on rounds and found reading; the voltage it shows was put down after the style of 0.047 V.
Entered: 23 V
